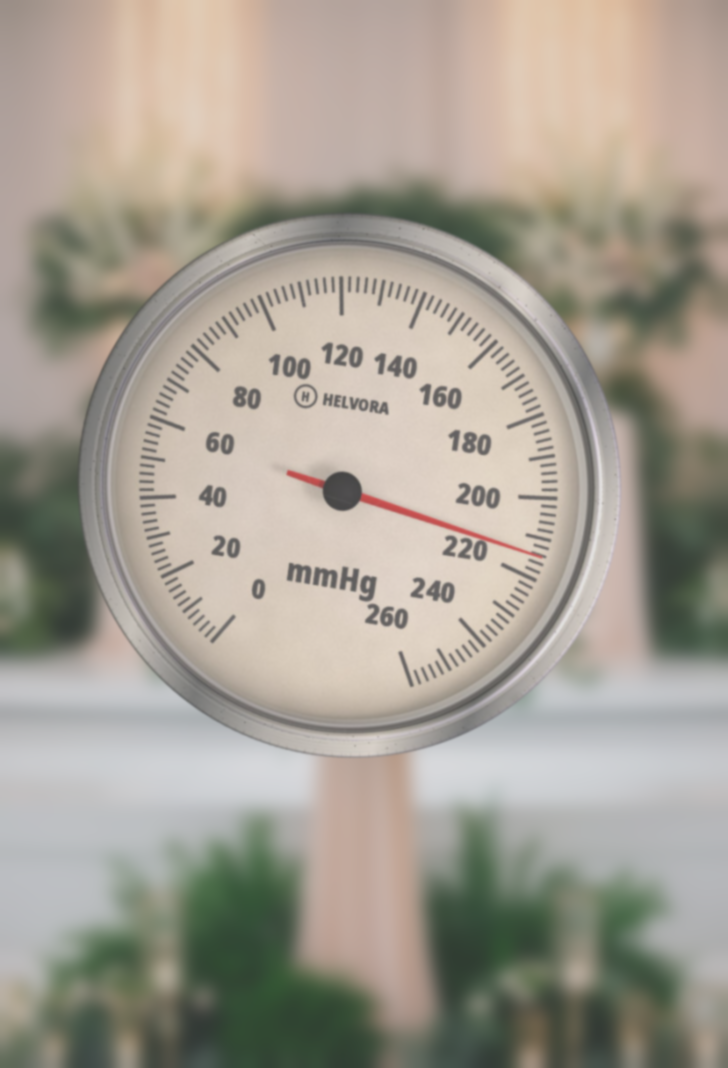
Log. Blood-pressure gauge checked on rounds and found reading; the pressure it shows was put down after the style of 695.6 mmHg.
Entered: 214 mmHg
